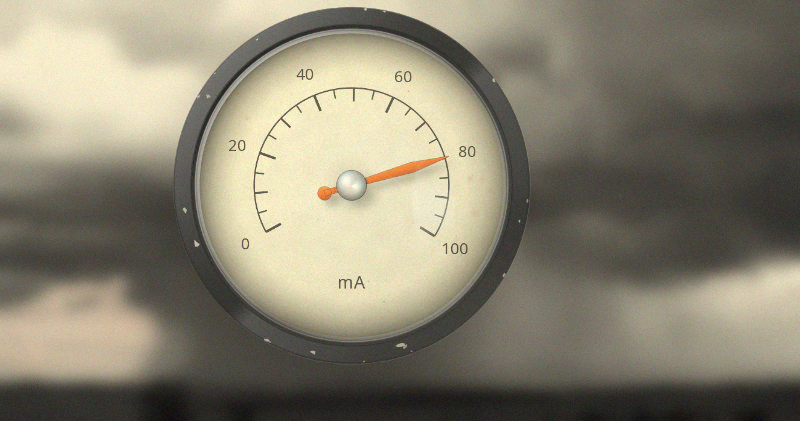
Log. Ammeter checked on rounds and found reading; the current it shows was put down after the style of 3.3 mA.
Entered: 80 mA
